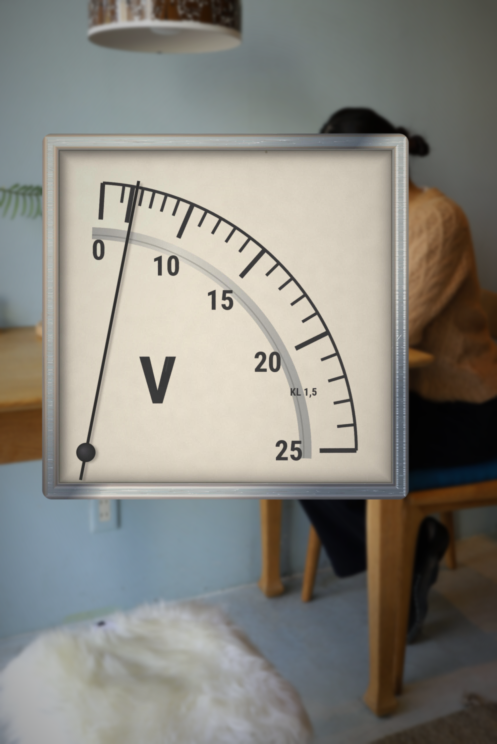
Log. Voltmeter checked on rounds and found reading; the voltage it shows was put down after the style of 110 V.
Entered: 5.5 V
